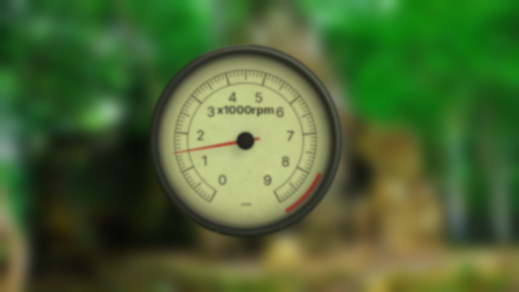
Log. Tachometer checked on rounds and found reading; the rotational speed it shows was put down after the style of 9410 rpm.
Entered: 1500 rpm
